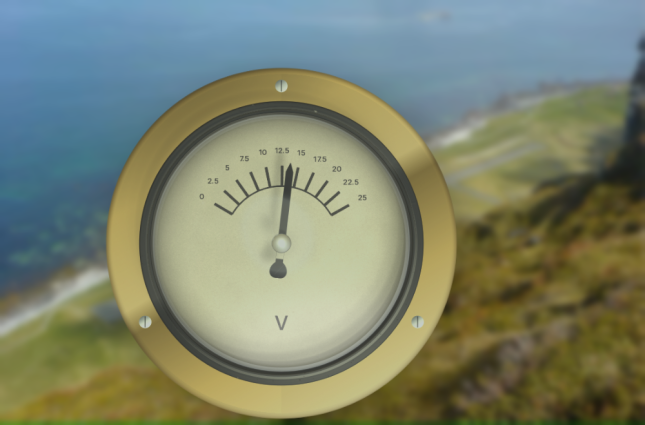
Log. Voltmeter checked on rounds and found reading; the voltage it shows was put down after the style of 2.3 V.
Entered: 13.75 V
